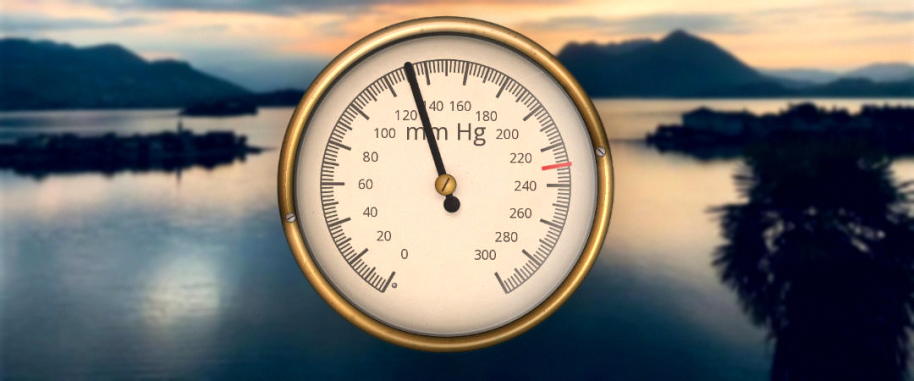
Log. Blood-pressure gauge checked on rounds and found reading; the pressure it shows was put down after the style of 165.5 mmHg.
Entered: 132 mmHg
